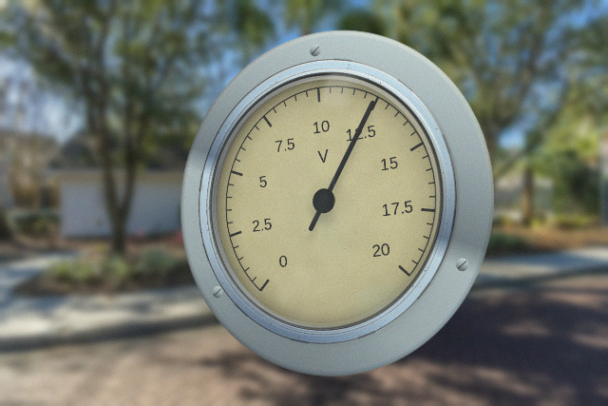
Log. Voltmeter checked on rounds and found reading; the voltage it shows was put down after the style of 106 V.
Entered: 12.5 V
